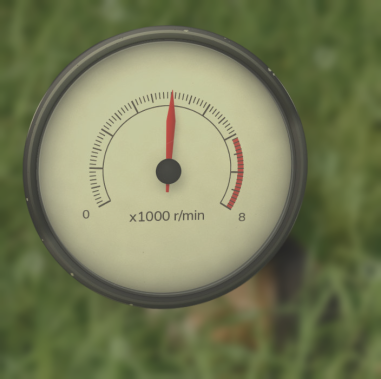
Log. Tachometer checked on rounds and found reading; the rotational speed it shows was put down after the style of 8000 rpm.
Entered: 4000 rpm
